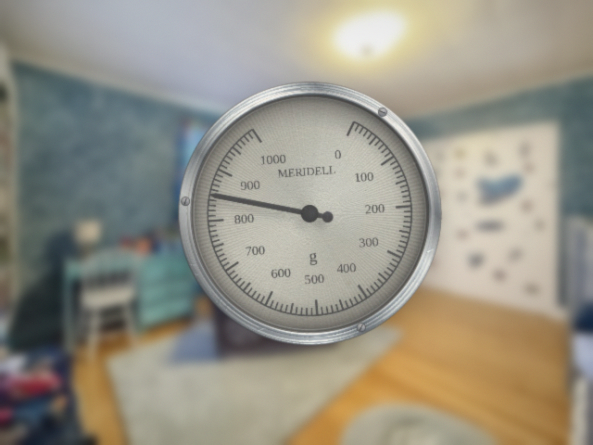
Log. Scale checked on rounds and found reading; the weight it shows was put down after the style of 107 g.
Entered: 850 g
